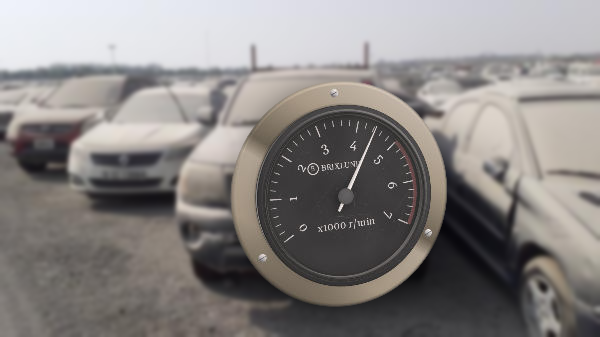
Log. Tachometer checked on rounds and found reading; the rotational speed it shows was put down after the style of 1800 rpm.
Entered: 4400 rpm
